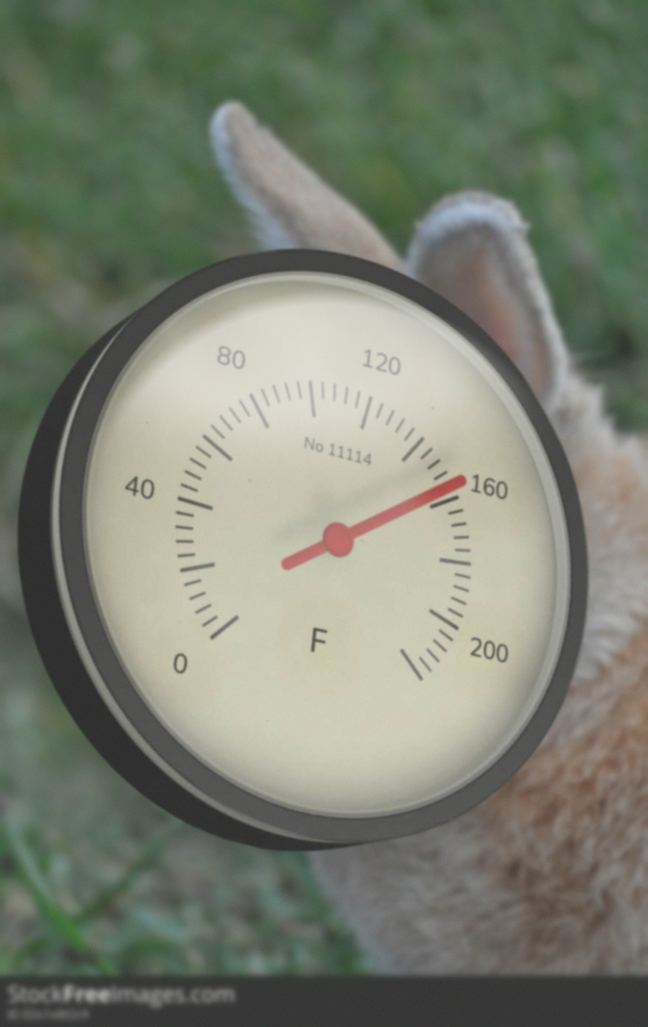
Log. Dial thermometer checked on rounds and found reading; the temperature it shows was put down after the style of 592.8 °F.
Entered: 156 °F
